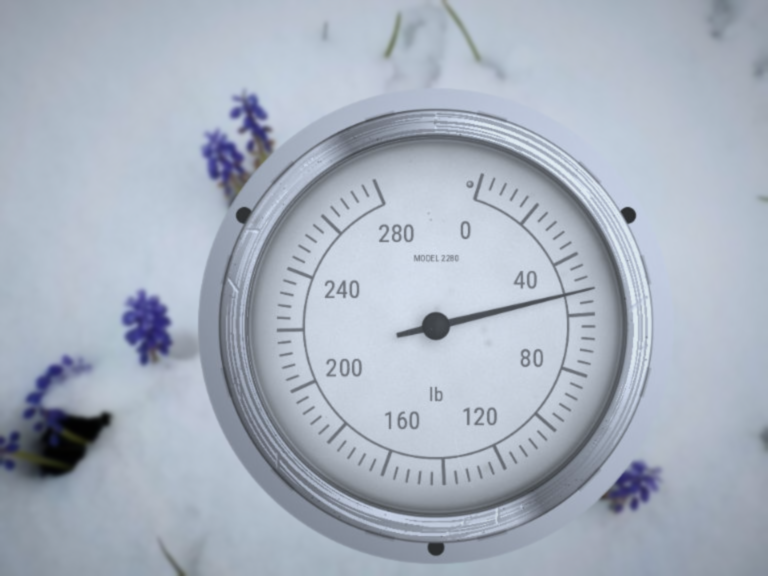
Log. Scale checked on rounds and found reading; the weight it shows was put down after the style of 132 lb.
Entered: 52 lb
